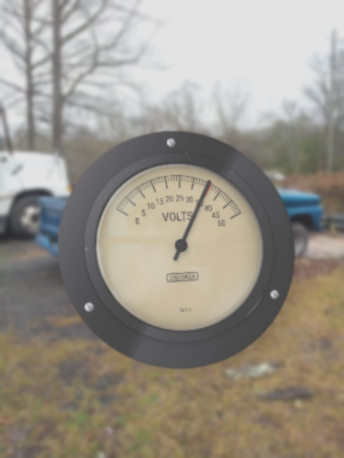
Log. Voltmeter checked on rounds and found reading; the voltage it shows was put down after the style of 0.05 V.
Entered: 35 V
